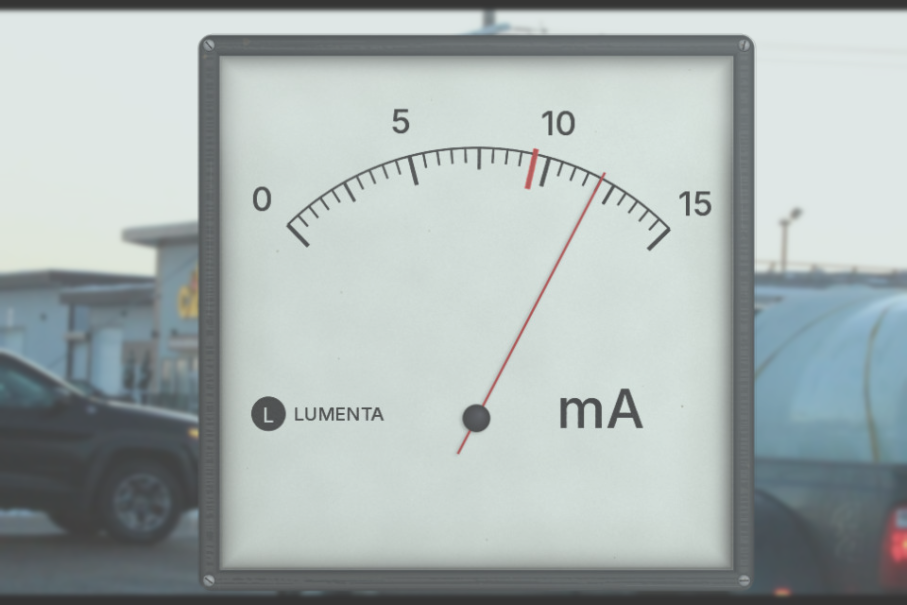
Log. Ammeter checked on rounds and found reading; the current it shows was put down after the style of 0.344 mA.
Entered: 12 mA
